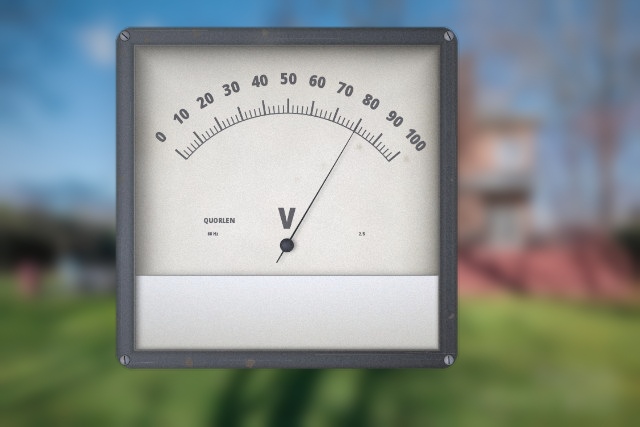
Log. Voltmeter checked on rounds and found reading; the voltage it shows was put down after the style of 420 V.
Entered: 80 V
